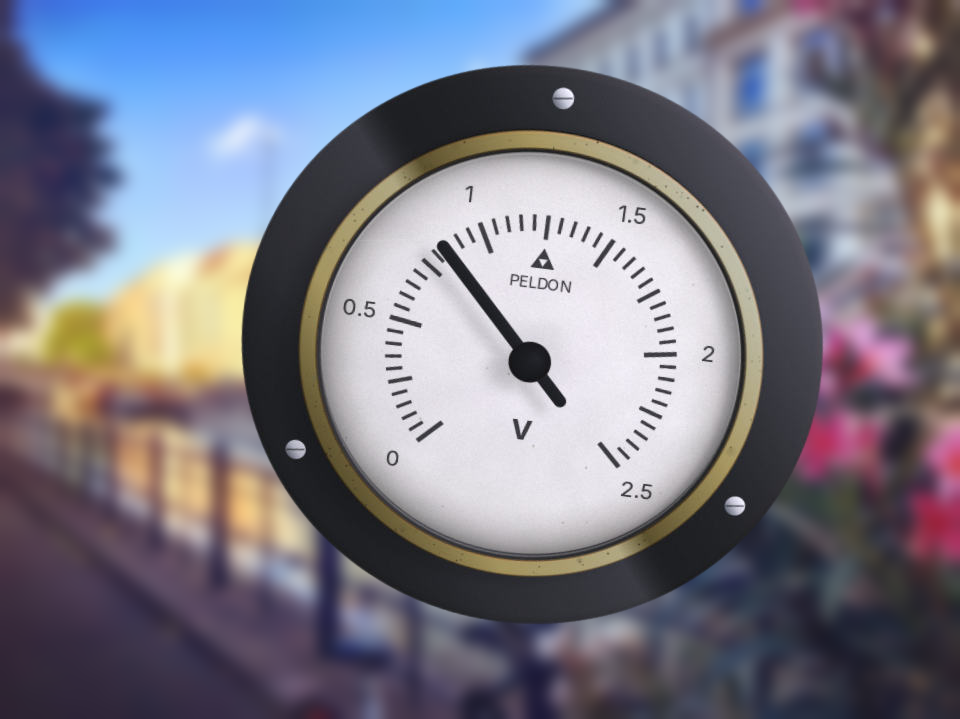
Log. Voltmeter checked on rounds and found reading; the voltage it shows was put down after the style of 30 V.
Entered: 0.85 V
